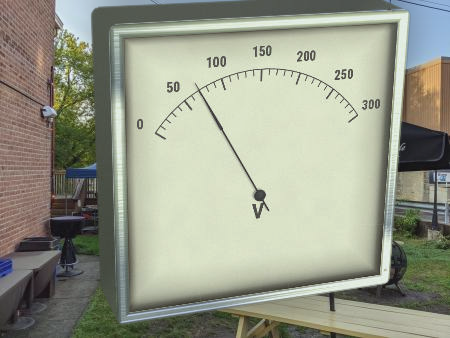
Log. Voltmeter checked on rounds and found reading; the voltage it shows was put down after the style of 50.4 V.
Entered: 70 V
